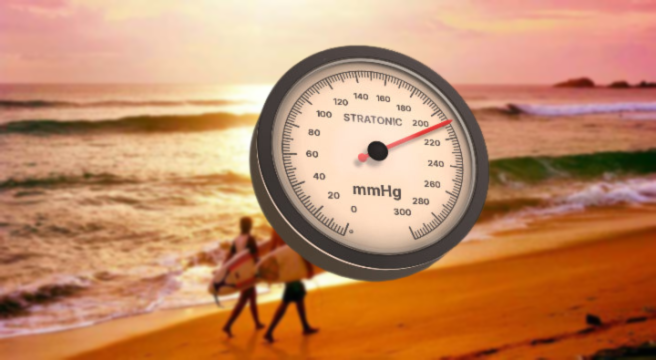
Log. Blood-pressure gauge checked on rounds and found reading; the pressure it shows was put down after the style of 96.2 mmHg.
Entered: 210 mmHg
